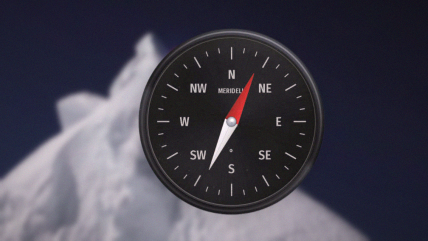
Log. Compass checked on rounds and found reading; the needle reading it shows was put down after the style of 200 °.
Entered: 25 °
